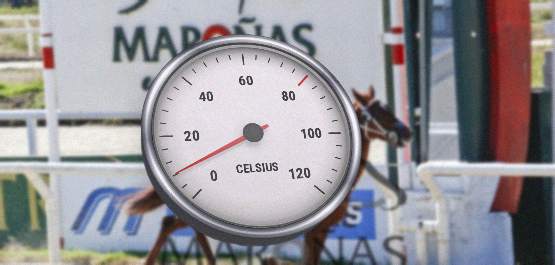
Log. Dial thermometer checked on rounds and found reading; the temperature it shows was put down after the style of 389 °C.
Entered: 8 °C
